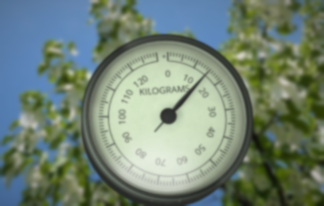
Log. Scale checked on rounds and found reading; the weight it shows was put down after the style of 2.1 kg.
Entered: 15 kg
